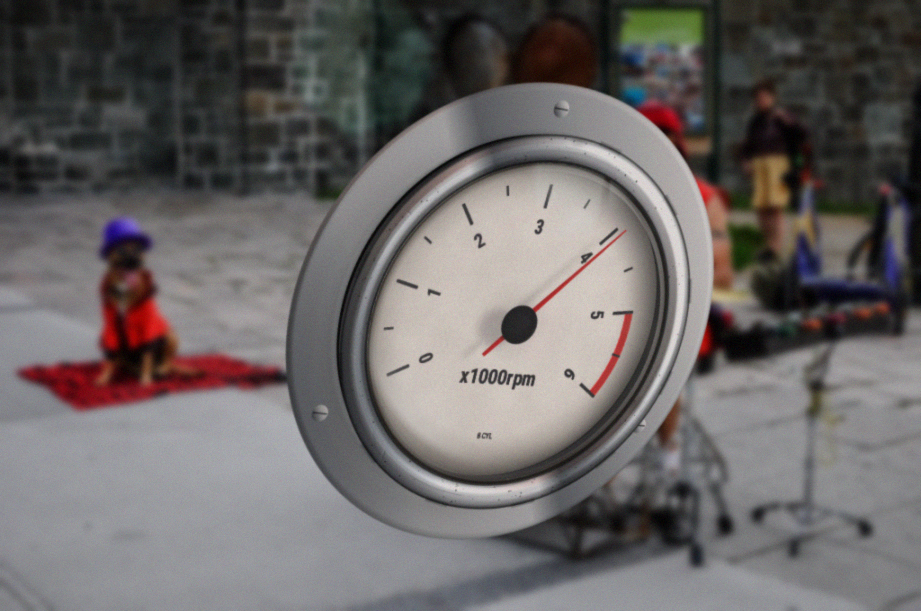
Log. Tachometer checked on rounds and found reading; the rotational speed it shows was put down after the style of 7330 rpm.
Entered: 4000 rpm
